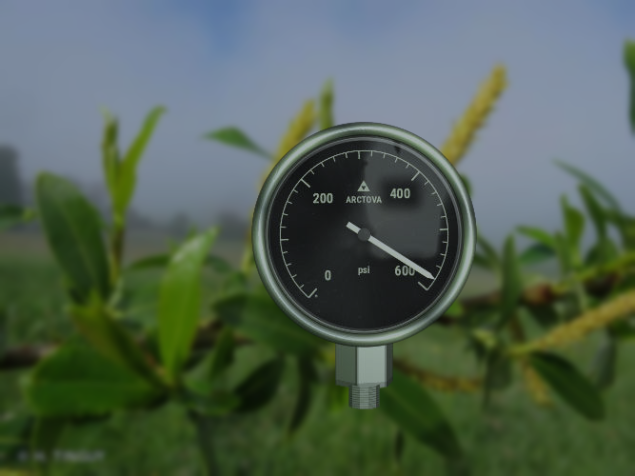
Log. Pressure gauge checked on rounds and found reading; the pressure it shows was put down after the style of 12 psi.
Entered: 580 psi
